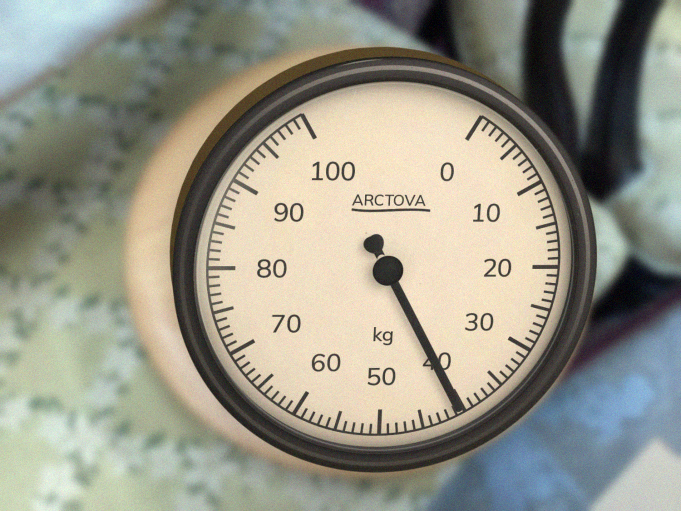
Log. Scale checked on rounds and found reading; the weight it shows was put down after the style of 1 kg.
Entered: 40.5 kg
